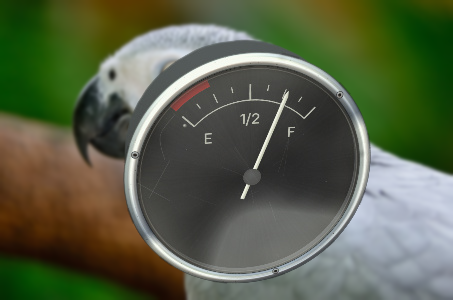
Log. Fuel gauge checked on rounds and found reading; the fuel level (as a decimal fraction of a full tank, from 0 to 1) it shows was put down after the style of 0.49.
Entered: 0.75
